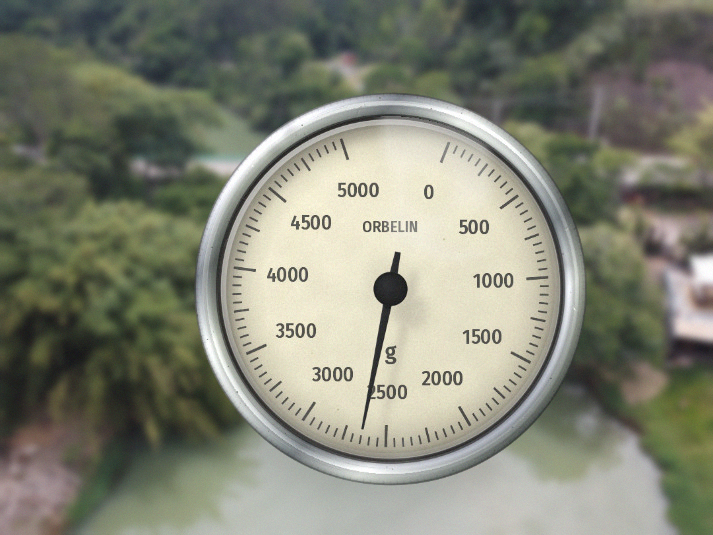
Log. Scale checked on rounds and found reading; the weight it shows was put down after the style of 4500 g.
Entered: 2650 g
